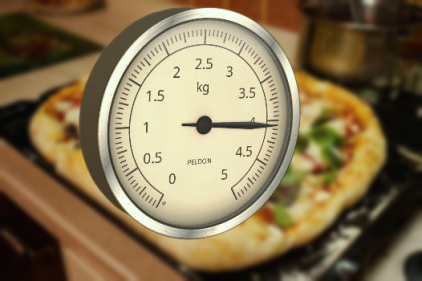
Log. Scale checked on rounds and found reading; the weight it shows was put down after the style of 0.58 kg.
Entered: 4.05 kg
